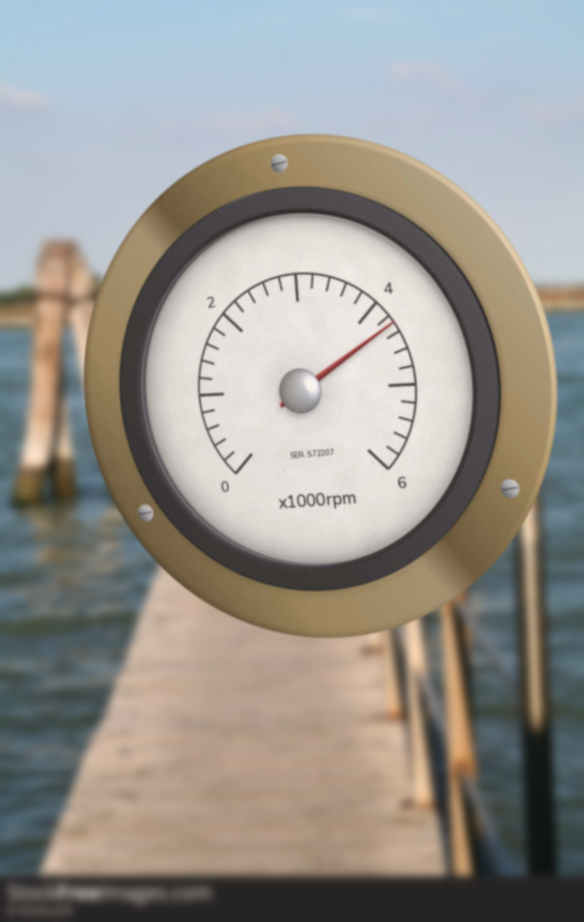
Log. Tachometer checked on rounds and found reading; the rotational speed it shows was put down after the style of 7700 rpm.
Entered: 4300 rpm
